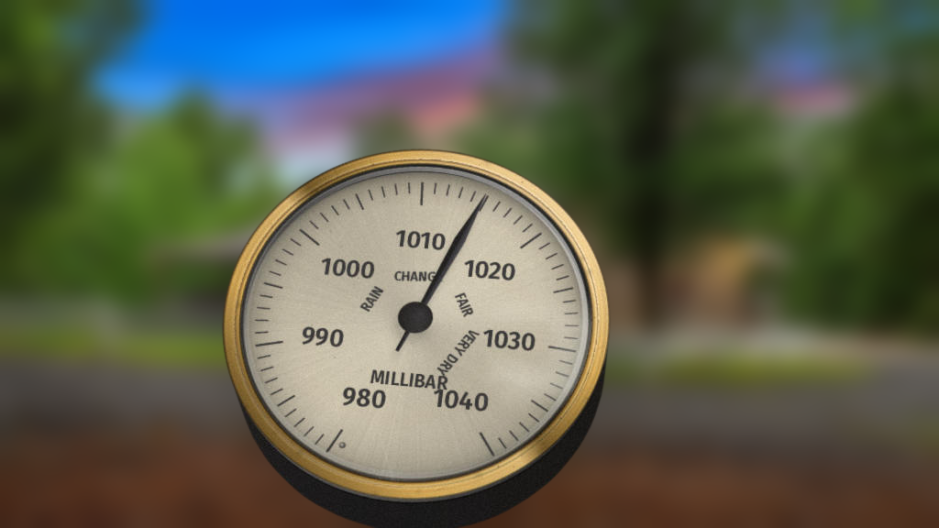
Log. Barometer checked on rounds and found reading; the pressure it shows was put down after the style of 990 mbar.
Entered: 1015 mbar
